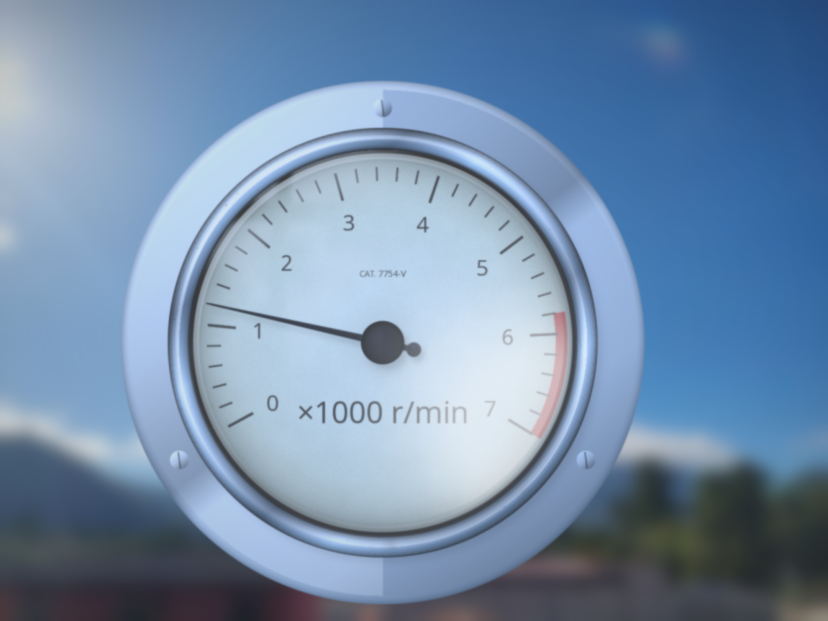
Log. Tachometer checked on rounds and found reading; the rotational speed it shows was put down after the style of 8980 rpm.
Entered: 1200 rpm
